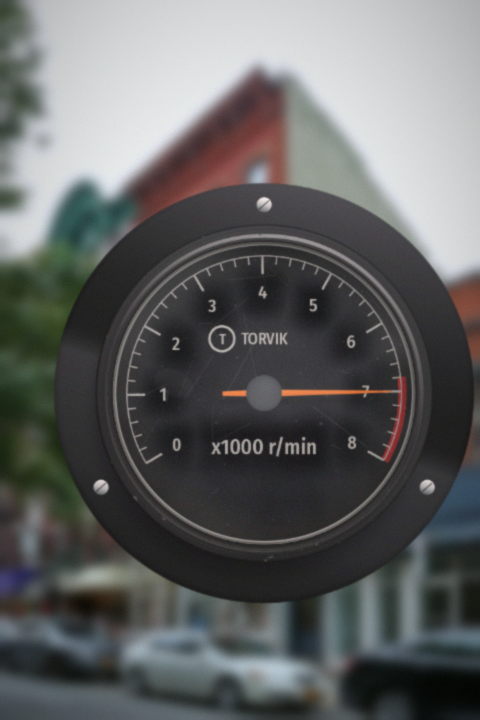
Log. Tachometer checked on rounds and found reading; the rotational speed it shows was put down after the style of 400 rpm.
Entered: 7000 rpm
